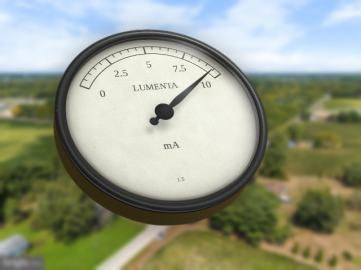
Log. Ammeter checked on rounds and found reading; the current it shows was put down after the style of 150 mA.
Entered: 9.5 mA
